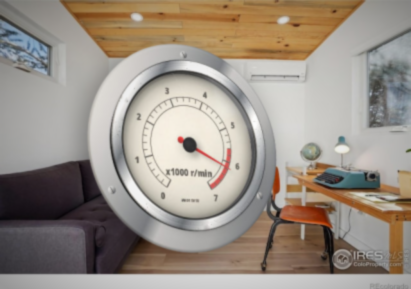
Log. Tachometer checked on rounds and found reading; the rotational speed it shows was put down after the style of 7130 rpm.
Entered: 6200 rpm
